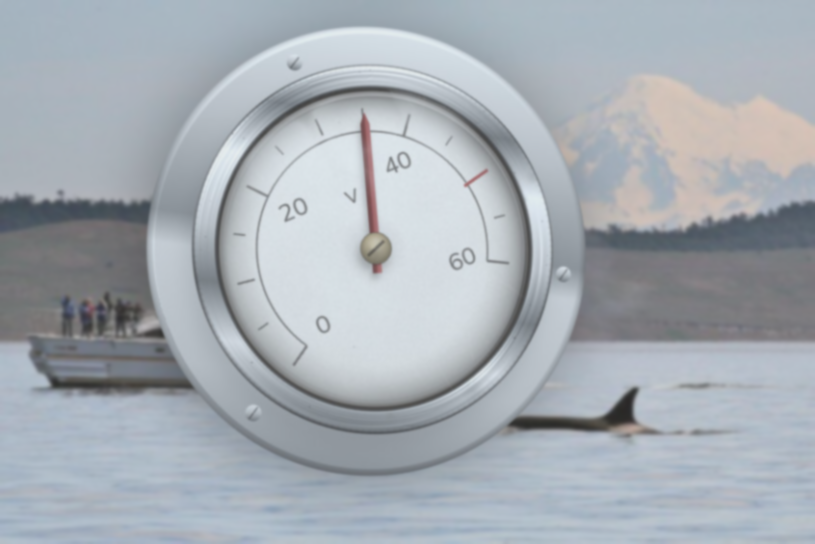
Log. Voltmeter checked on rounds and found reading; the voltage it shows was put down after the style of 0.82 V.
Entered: 35 V
